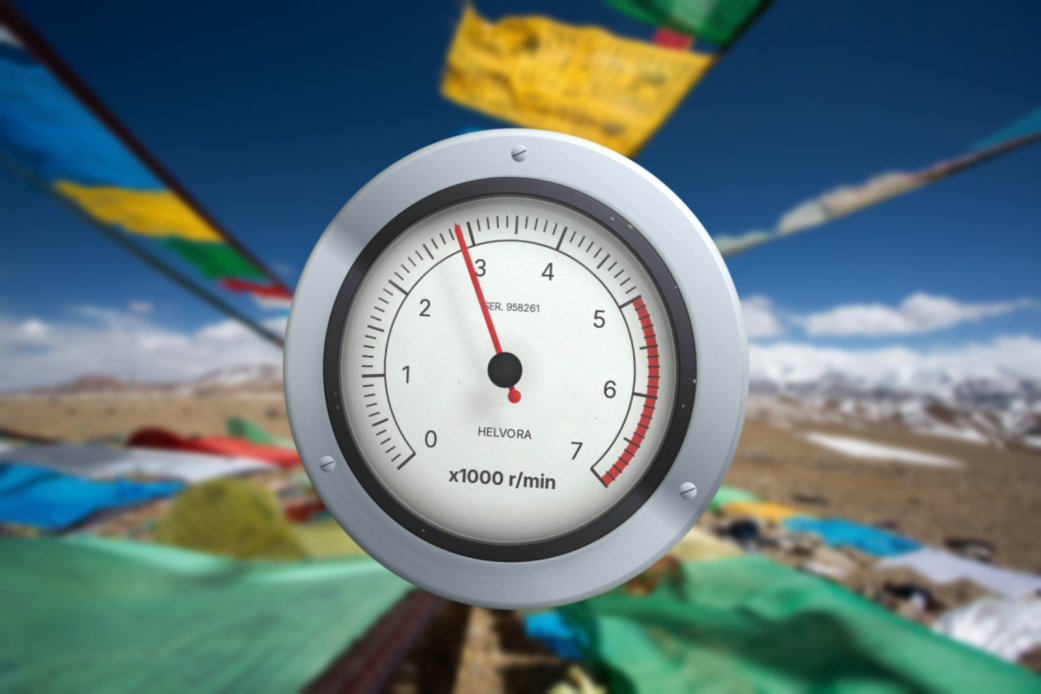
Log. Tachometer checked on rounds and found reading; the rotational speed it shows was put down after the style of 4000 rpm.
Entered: 2900 rpm
